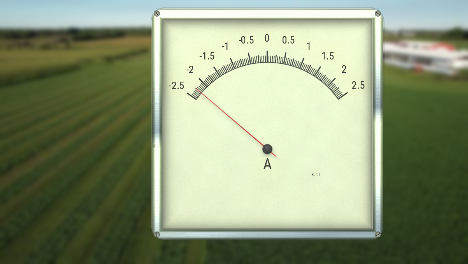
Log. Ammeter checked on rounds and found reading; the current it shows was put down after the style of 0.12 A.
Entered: -2.25 A
